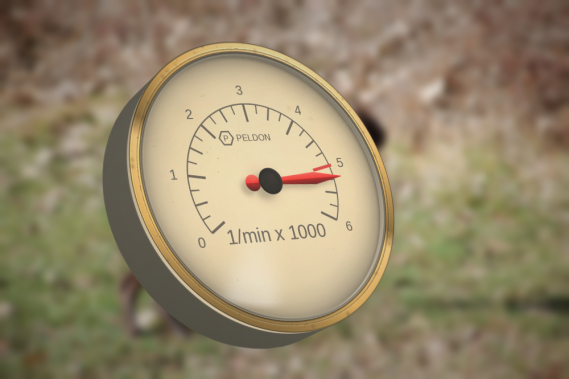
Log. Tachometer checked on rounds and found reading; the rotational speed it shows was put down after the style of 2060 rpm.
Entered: 5250 rpm
